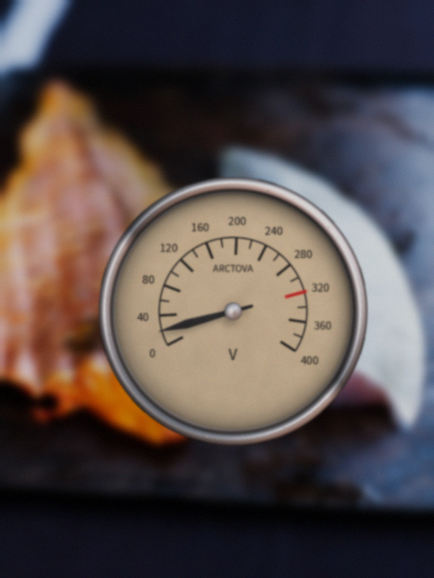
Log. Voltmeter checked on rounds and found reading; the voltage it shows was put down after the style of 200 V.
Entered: 20 V
